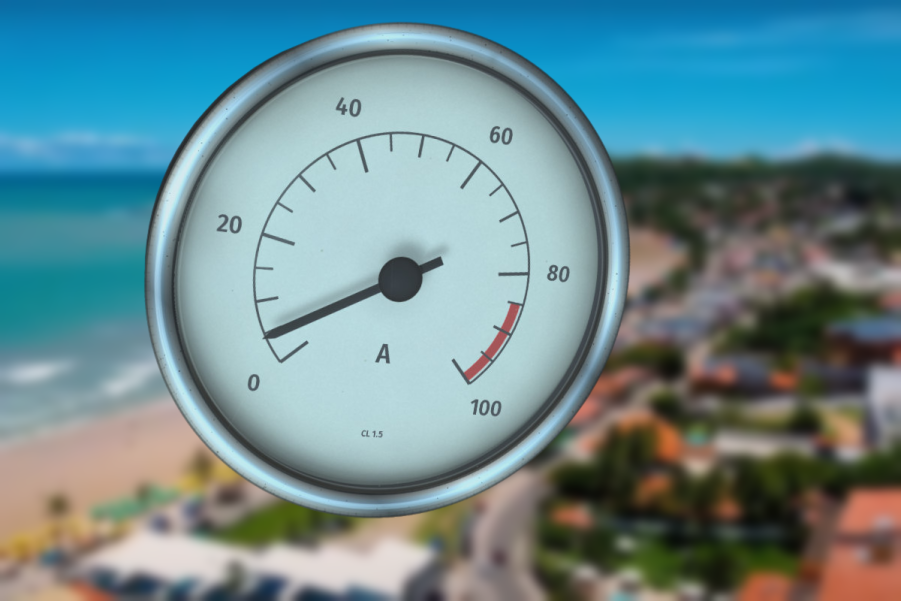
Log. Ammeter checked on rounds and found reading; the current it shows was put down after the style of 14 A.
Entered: 5 A
